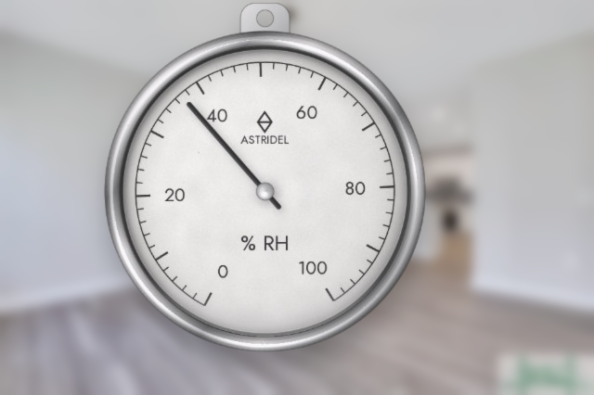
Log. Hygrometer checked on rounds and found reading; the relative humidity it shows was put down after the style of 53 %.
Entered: 37 %
